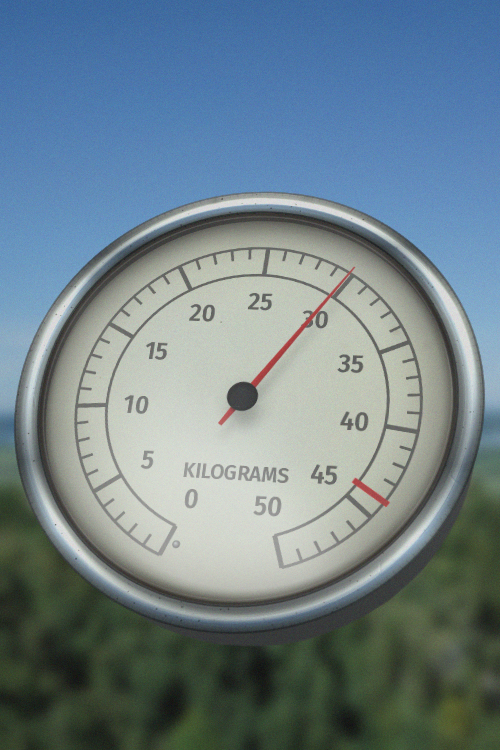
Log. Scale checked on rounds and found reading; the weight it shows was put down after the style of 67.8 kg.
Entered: 30 kg
